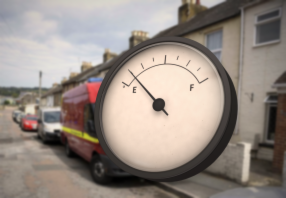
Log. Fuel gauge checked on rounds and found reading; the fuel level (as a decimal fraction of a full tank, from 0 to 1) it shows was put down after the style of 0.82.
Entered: 0.125
